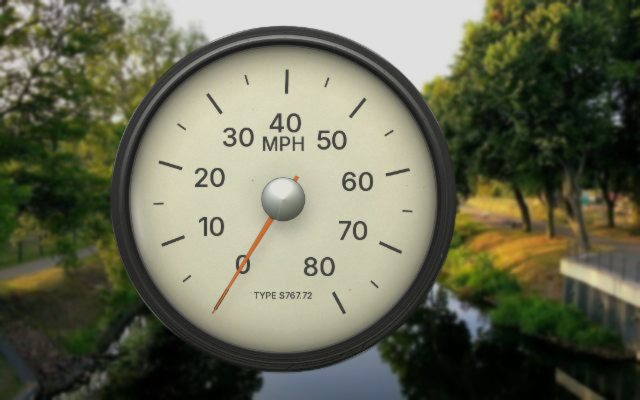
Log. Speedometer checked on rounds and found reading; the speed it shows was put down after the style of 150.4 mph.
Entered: 0 mph
